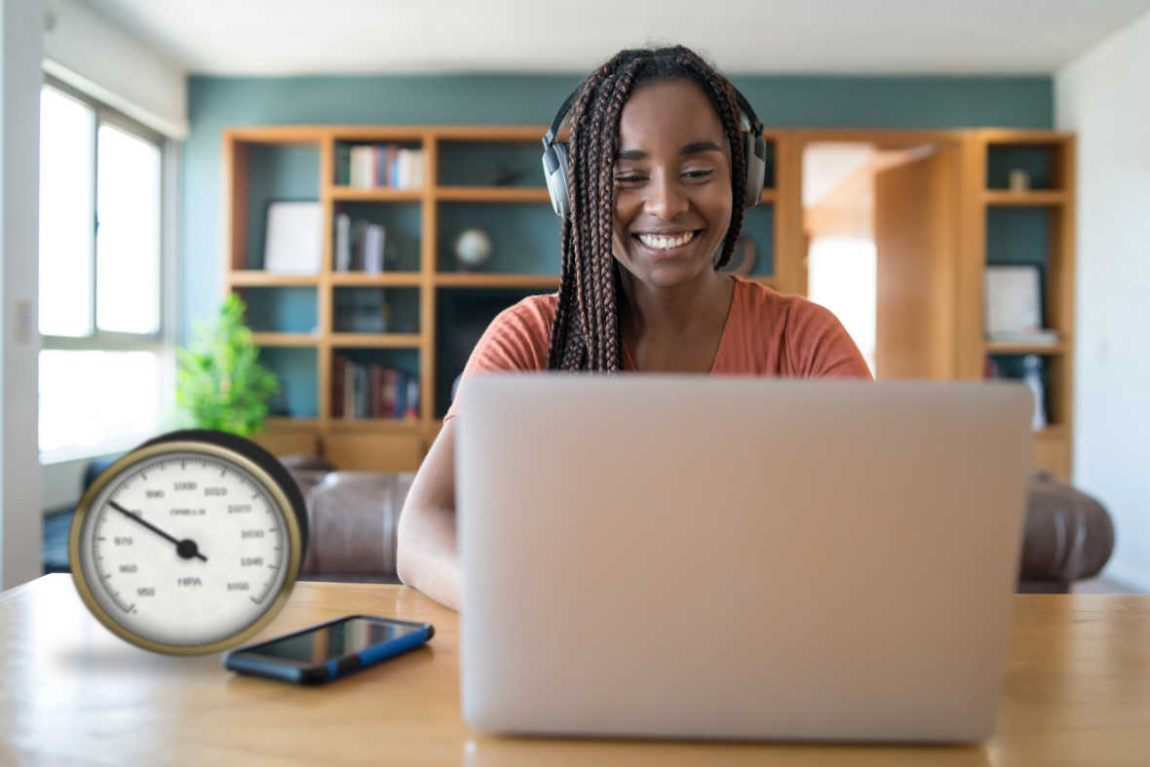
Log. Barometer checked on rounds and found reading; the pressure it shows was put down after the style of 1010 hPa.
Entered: 980 hPa
